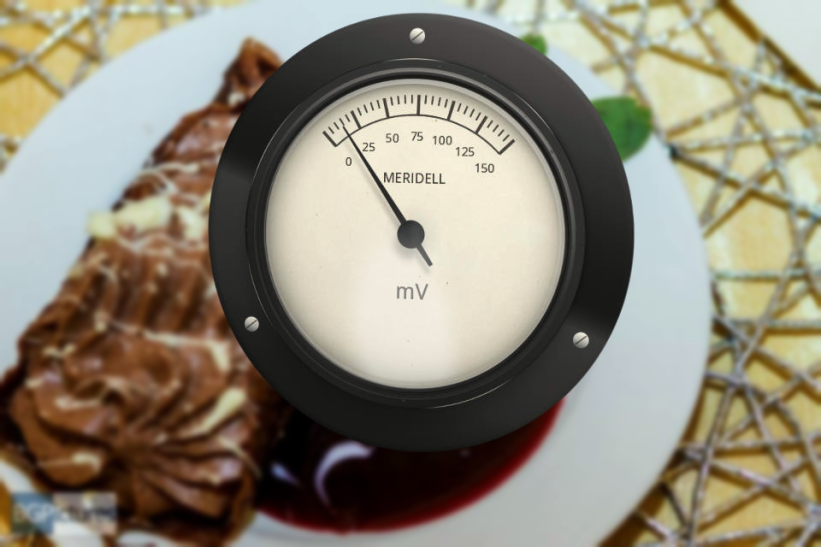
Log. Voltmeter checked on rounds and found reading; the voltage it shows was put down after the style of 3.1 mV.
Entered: 15 mV
